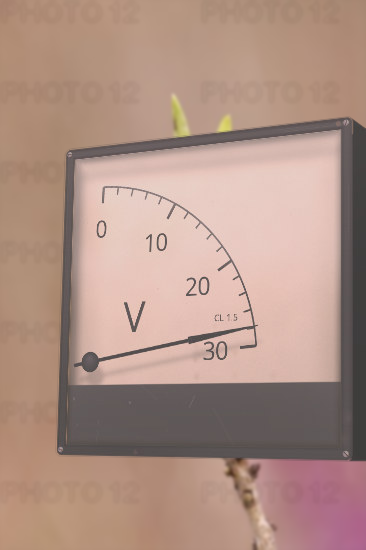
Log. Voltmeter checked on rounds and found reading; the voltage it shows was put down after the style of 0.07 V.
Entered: 28 V
